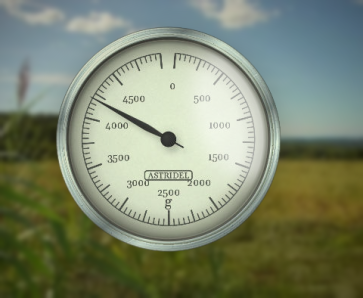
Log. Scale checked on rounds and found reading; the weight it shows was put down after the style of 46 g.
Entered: 4200 g
